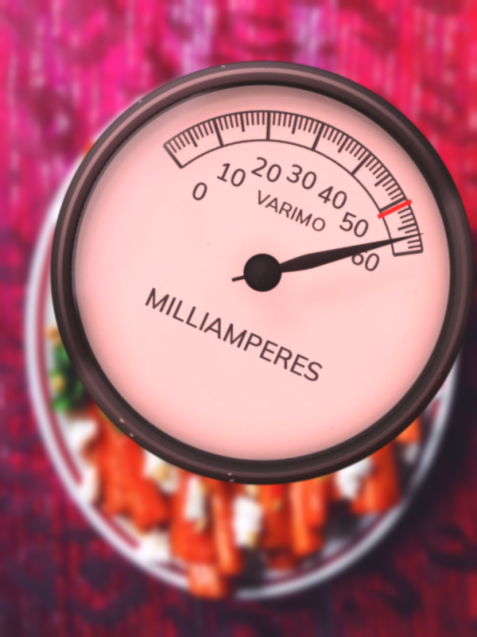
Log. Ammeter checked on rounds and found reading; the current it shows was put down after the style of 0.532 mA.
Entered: 57 mA
